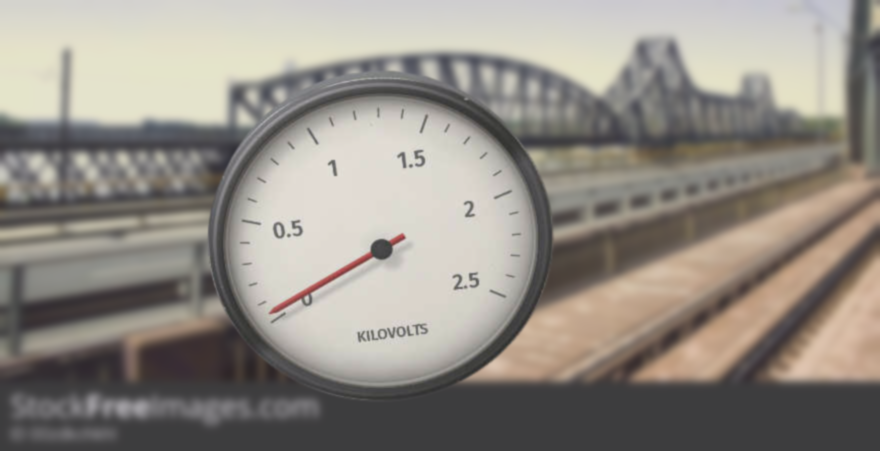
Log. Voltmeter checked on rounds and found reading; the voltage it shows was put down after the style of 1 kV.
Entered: 0.05 kV
